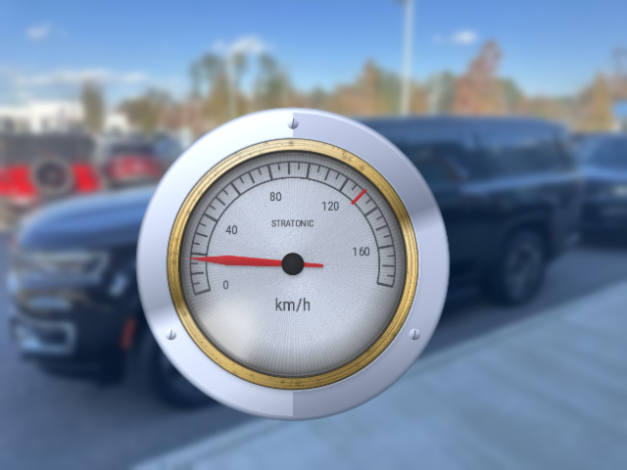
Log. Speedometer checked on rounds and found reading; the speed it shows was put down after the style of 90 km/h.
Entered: 17.5 km/h
